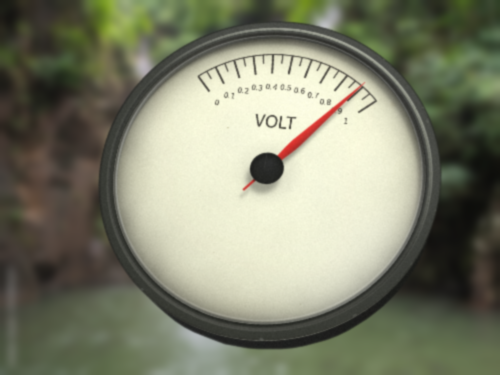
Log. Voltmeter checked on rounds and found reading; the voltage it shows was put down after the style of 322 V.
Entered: 0.9 V
